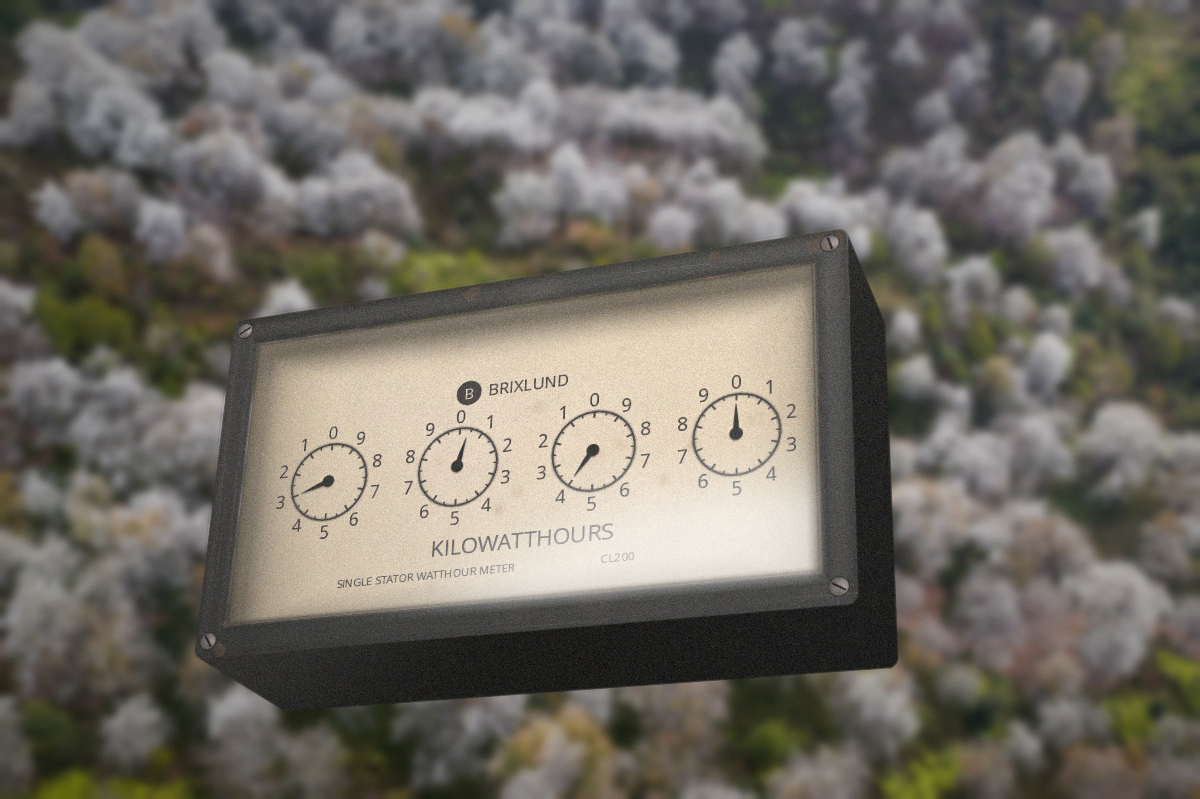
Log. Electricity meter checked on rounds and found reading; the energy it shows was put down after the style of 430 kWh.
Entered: 3040 kWh
